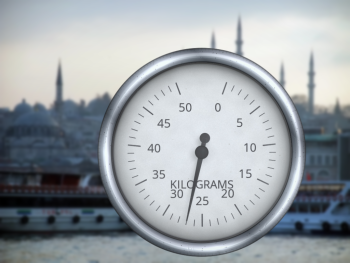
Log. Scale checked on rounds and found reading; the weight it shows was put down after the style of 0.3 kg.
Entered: 27 kg
